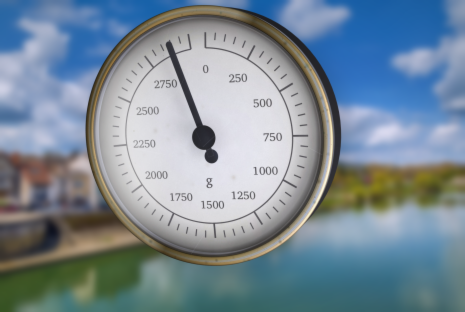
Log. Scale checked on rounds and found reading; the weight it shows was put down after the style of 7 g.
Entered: 2900 g
